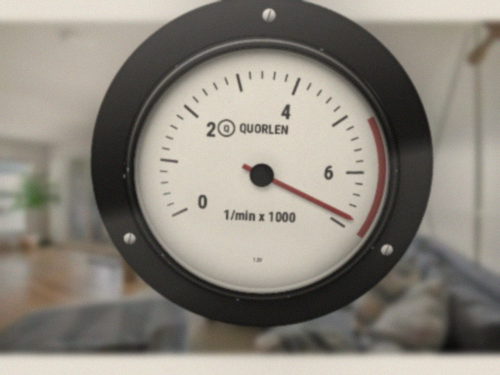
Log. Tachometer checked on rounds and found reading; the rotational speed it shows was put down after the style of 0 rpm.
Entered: 6800 rpm
